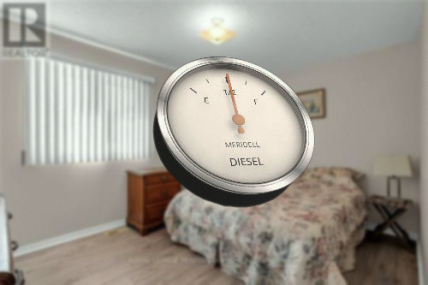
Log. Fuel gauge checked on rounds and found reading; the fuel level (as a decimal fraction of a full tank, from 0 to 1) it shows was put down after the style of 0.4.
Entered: 0.5
